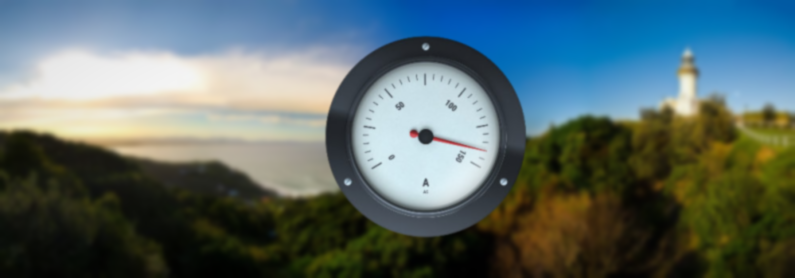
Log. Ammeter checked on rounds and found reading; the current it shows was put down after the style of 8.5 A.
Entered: 140 A
